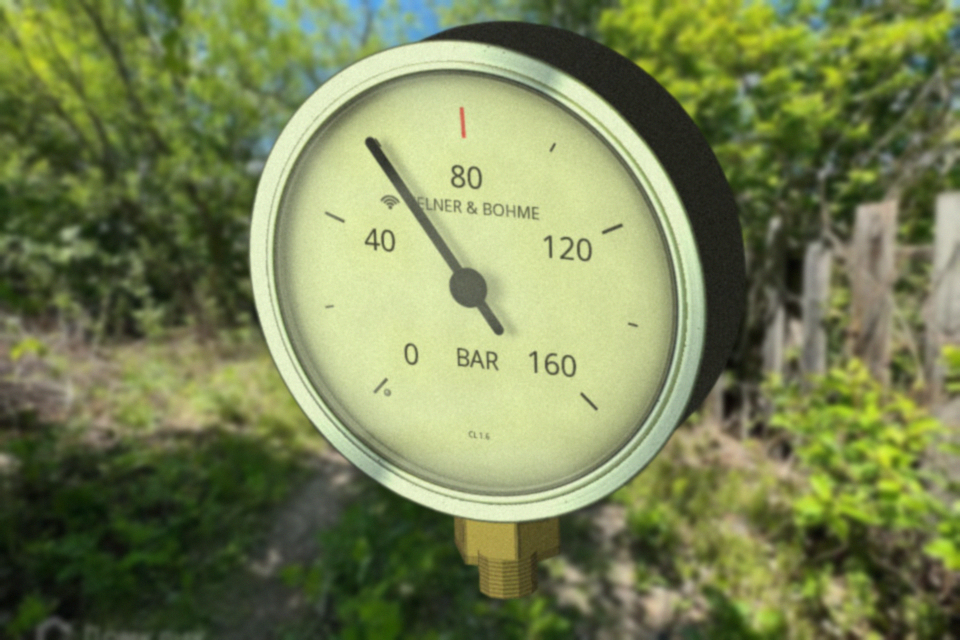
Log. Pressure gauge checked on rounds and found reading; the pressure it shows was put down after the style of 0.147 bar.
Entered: 60 bar
